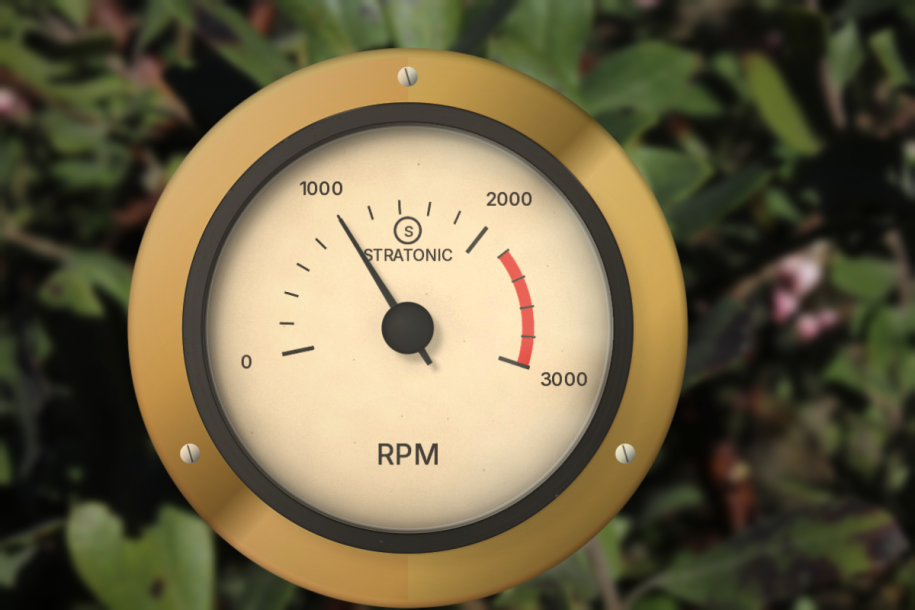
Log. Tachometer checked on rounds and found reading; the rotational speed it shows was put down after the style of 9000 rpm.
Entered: 1000 rpm
